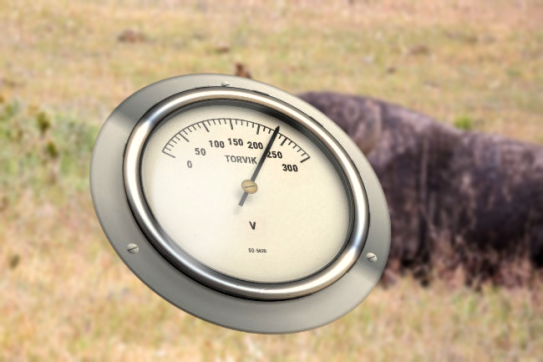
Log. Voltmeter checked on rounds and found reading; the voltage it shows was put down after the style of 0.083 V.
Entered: 230 V
